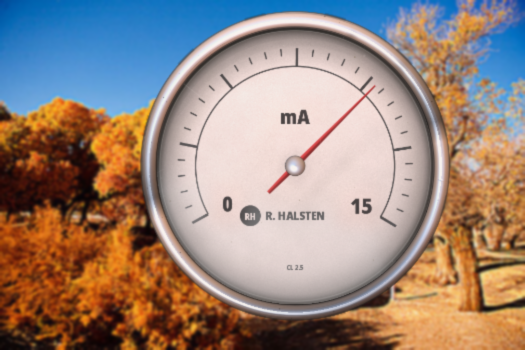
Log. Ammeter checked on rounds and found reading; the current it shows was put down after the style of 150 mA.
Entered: 10.25 mA
